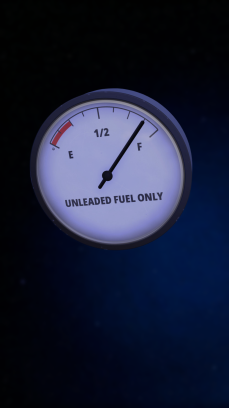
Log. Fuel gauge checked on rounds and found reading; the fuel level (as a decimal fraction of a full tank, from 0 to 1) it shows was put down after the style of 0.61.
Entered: 0.875
